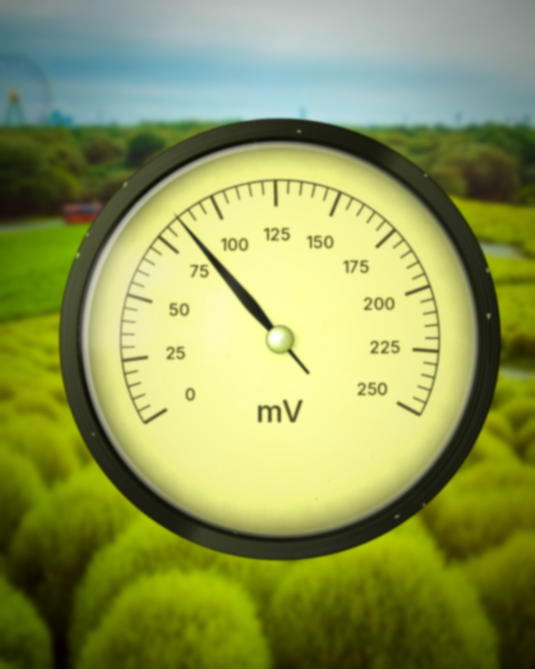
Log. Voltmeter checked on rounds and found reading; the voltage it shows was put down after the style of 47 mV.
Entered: 85 mV
